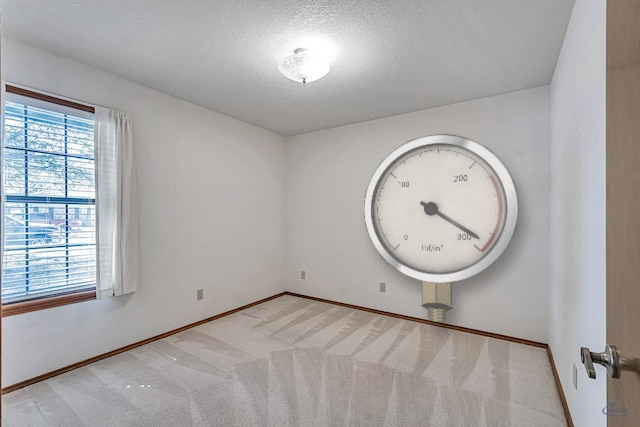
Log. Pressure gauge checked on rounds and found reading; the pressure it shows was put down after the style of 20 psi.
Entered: 290 psi
